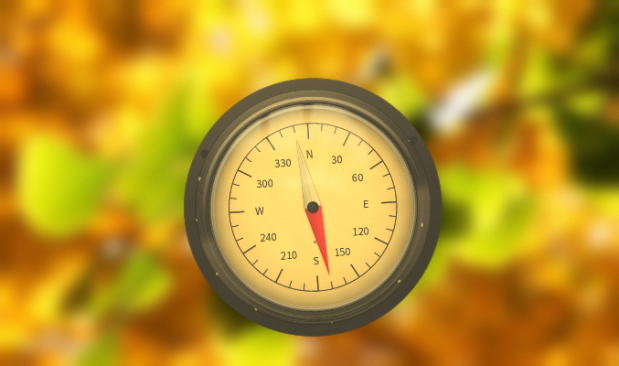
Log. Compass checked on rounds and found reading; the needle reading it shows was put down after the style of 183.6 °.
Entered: 170 °
